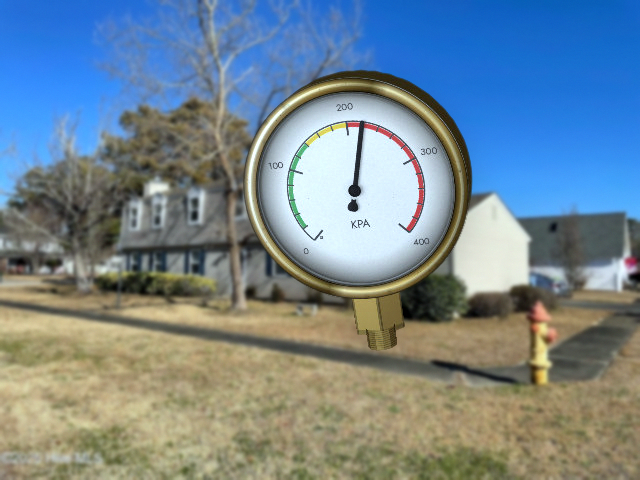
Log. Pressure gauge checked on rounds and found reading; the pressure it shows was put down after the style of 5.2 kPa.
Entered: 220 kPa
